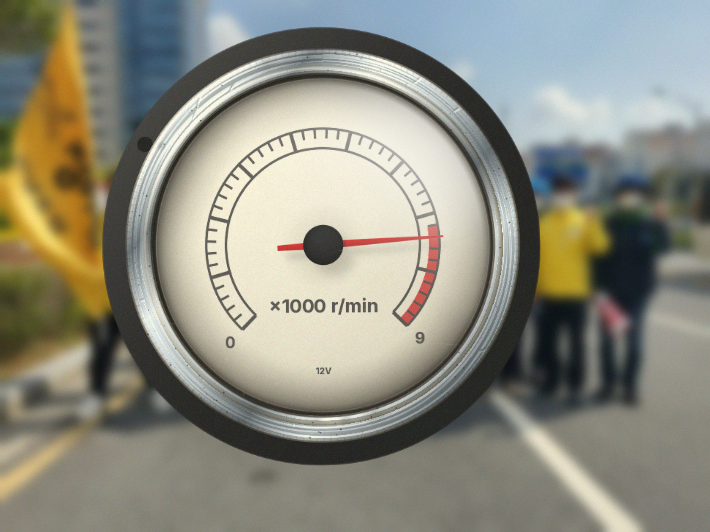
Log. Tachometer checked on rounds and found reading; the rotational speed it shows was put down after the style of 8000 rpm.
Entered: 7400 rpm
